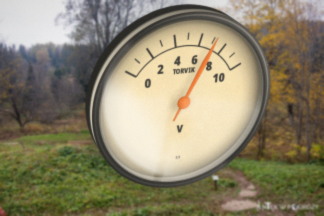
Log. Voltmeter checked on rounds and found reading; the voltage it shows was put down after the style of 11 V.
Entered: 7 V
